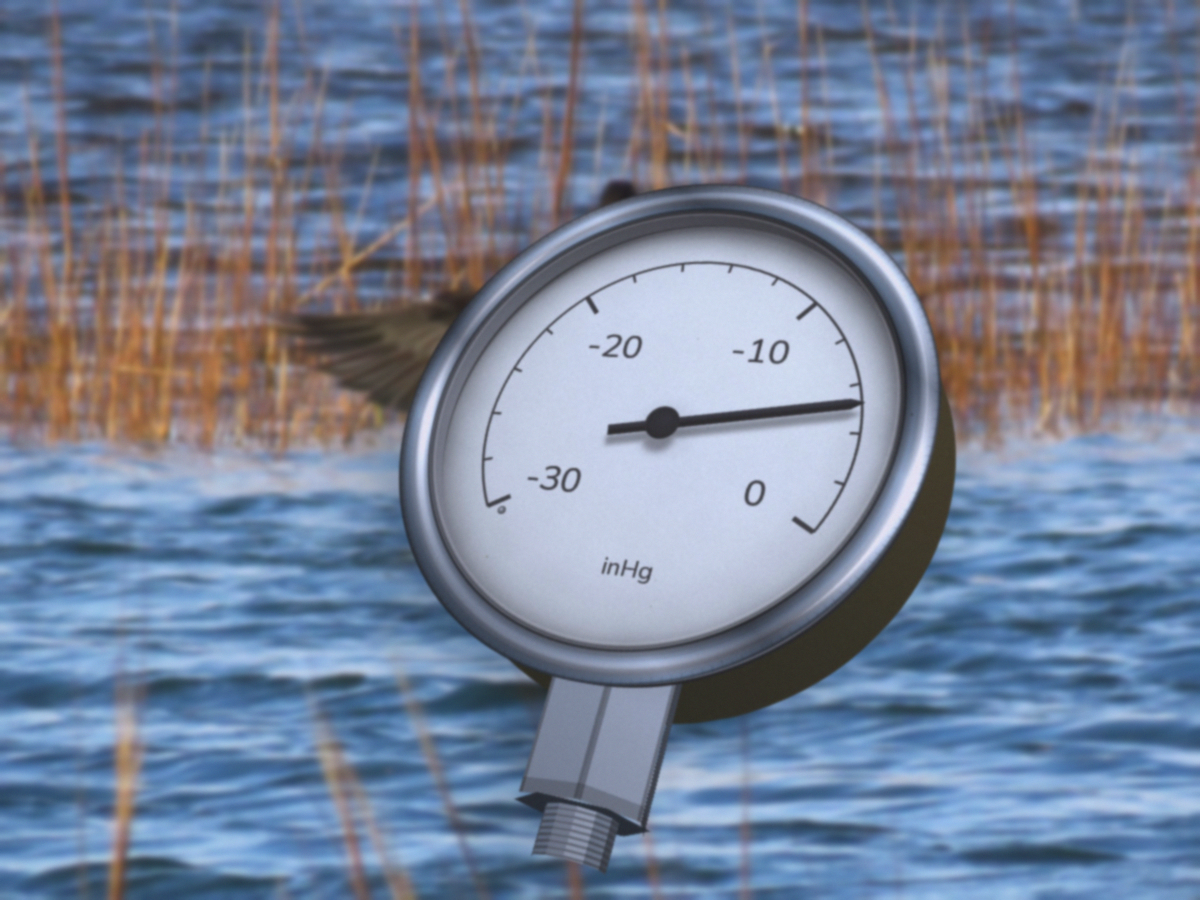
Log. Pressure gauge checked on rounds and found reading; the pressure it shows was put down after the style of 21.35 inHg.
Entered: -5 inHg
